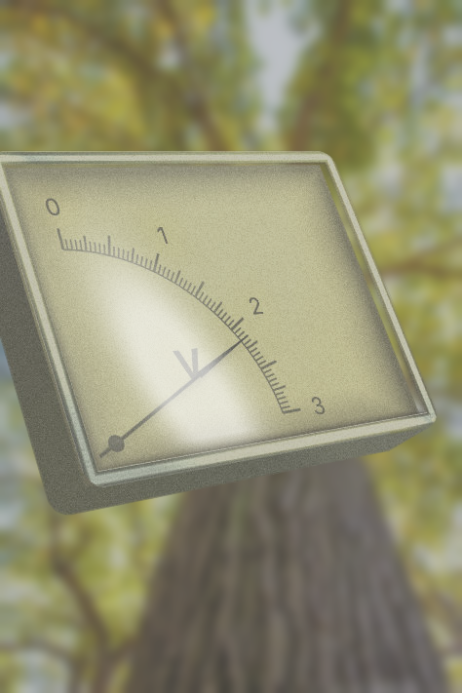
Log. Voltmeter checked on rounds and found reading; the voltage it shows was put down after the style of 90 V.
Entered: 2.15 V
